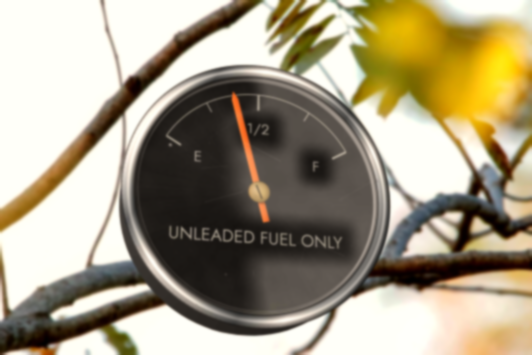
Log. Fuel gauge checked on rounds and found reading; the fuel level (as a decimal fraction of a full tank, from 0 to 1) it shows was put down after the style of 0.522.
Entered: 0.375
